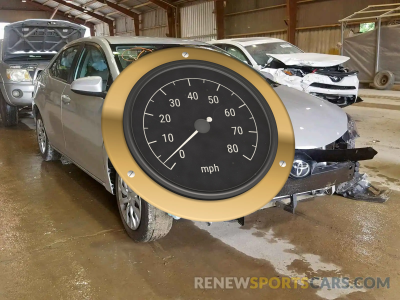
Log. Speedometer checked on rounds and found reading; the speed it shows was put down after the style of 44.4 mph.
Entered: 2.5 mph
